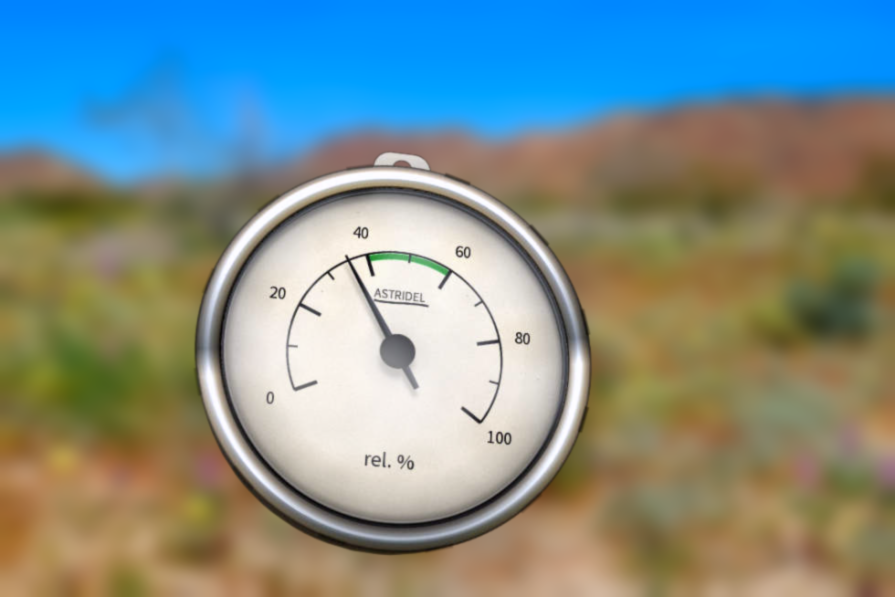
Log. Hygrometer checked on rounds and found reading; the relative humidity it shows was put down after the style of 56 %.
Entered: 35 %
